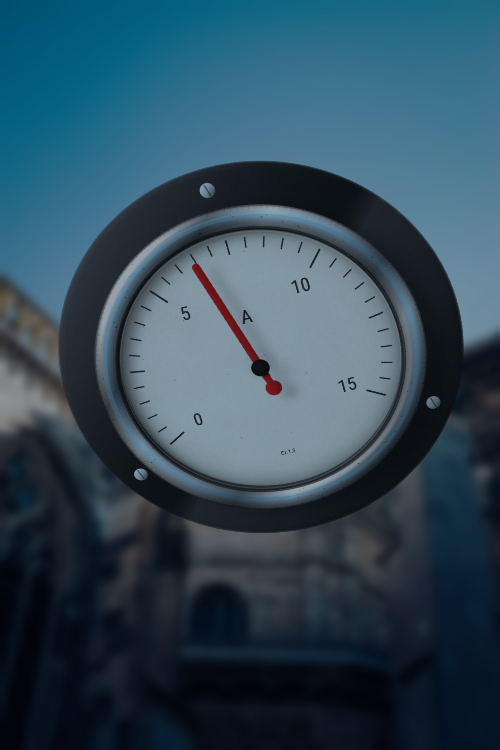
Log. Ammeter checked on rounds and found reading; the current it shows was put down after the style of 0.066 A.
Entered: 6.5 A
